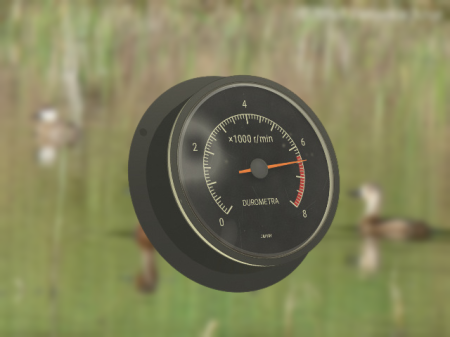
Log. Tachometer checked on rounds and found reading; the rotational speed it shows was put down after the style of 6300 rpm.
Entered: 6500 rpm
